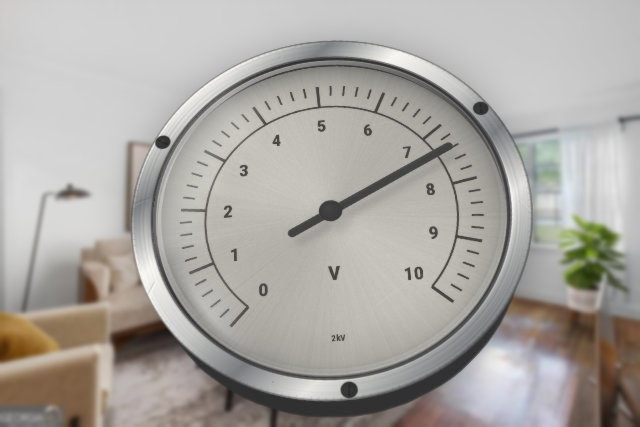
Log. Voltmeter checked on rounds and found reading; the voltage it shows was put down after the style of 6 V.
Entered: 7.4 V
